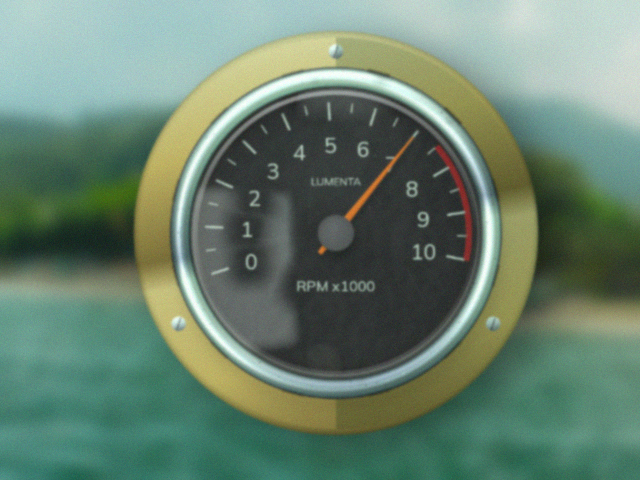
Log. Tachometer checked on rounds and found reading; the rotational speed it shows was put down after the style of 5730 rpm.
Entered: 7000 rpm
